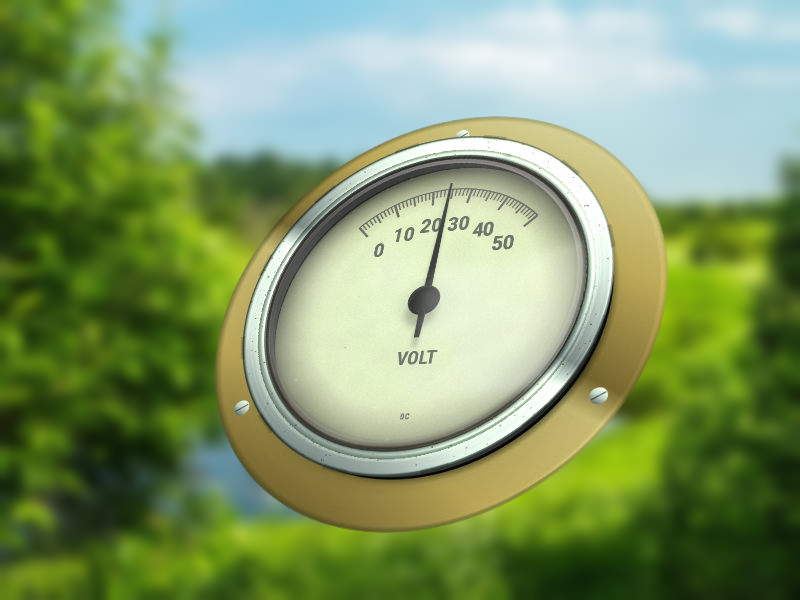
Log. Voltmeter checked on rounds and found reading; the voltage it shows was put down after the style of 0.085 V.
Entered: 25 V
